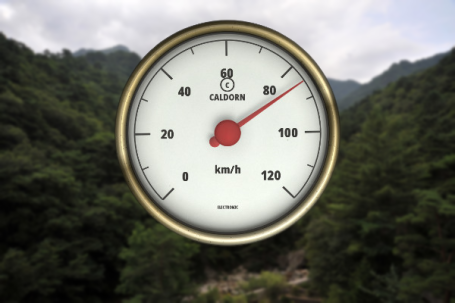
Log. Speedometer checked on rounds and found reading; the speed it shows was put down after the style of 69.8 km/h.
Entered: 85 km/h
